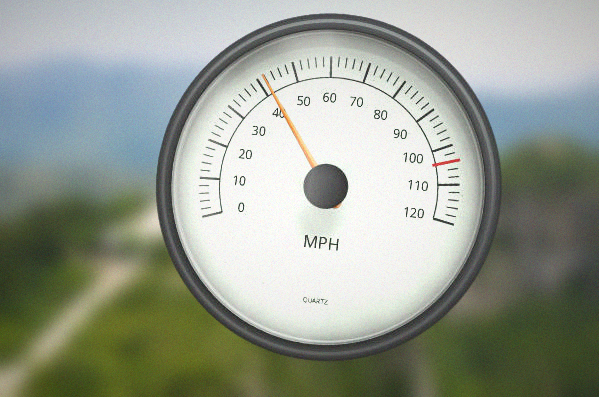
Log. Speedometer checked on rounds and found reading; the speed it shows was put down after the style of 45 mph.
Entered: 42 mph
